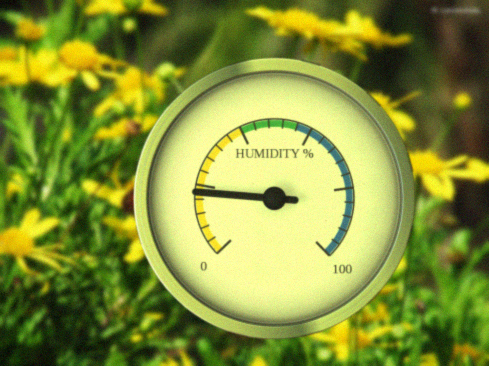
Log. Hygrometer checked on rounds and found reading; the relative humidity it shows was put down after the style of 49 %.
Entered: 18 %
